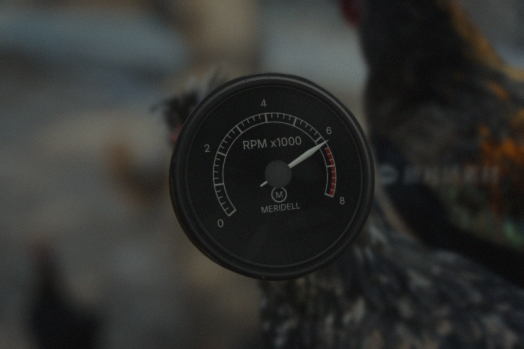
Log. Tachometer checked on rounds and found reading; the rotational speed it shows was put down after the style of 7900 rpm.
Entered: 6200 rpm
